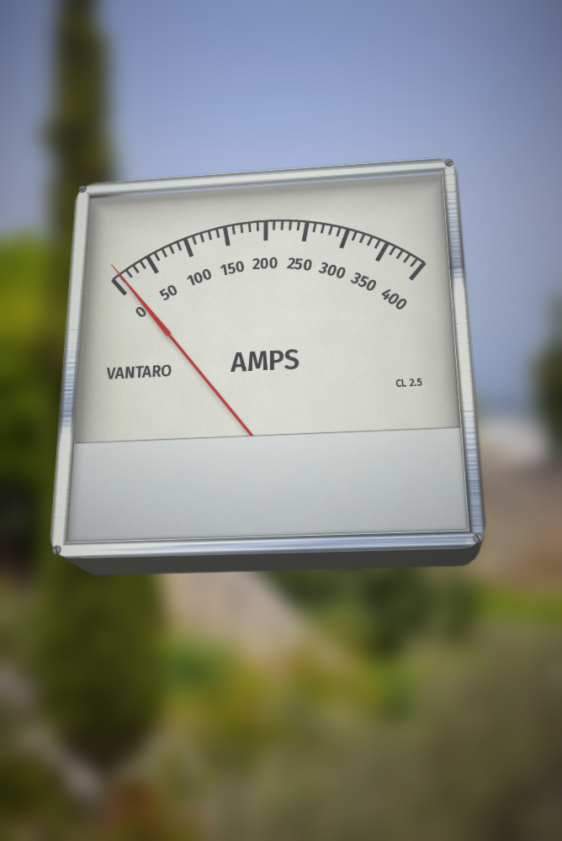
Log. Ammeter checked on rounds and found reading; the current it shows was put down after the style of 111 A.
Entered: 10 A
